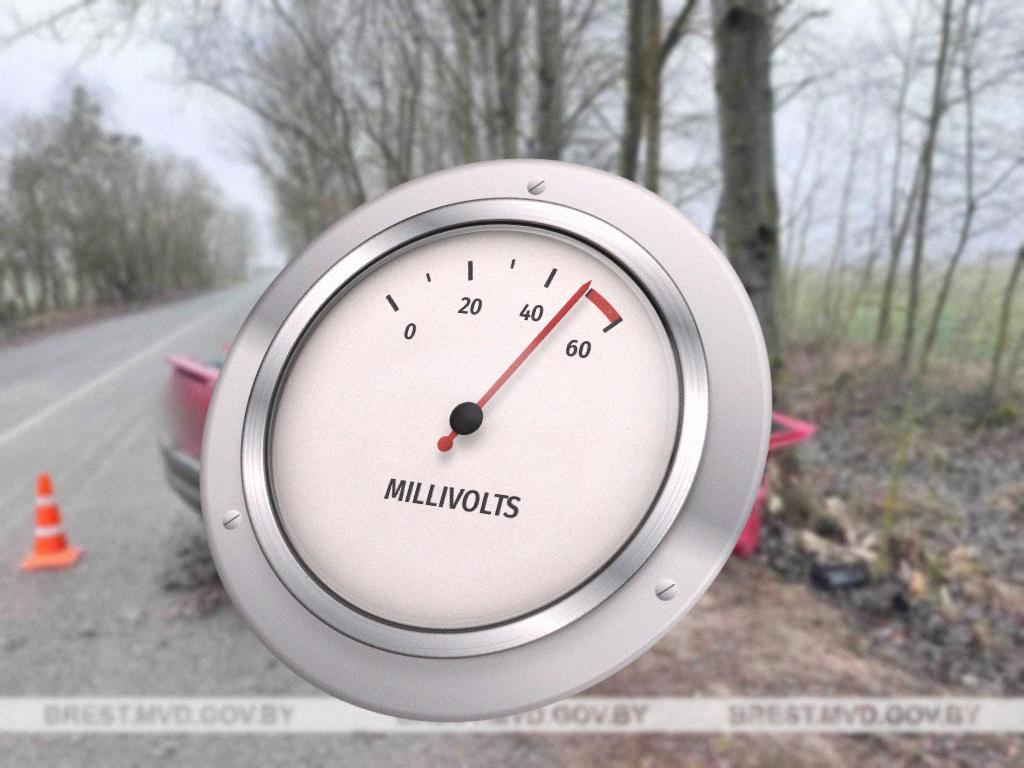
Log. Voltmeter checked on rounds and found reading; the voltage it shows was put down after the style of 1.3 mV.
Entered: 50 mV
